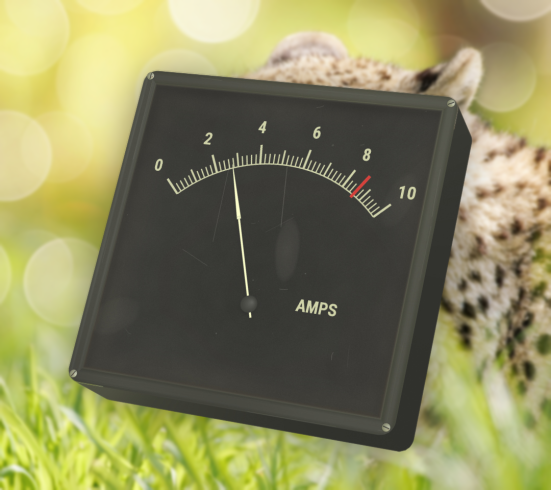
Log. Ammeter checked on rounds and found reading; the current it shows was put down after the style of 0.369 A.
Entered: 2.8 A
